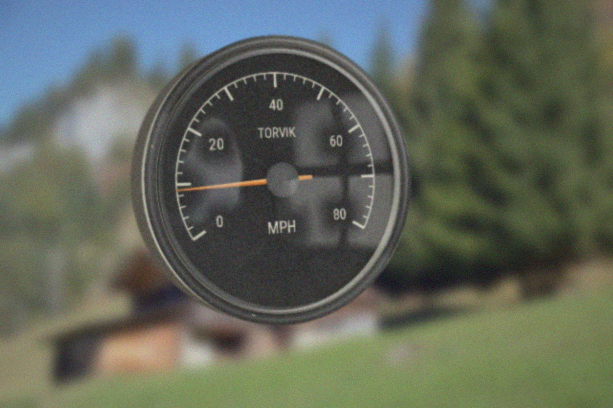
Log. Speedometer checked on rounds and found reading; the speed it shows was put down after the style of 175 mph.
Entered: 9 mph
